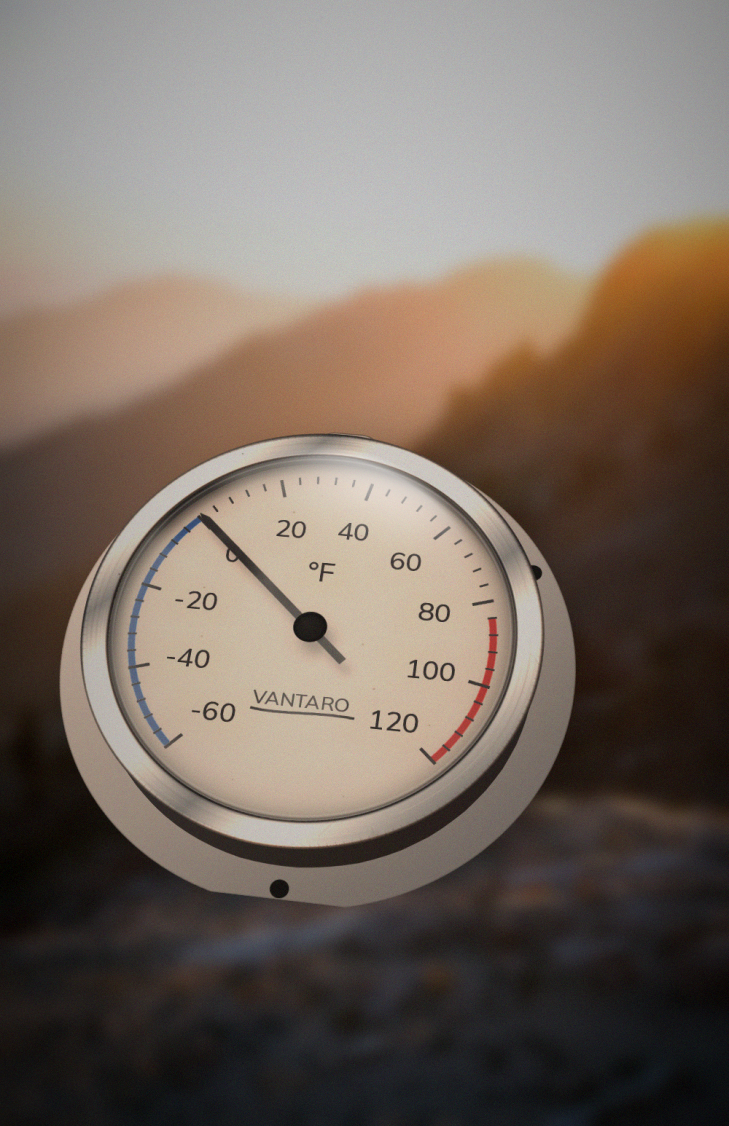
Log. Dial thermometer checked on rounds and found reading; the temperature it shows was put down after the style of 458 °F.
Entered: 0 °F
